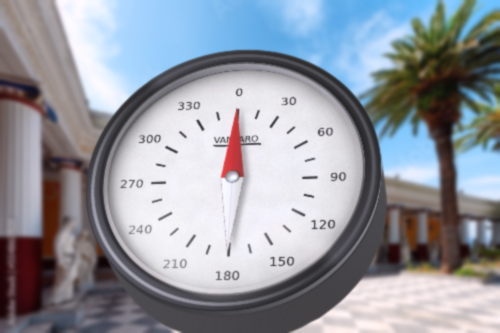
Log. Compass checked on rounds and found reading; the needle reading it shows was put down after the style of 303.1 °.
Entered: 0 °
